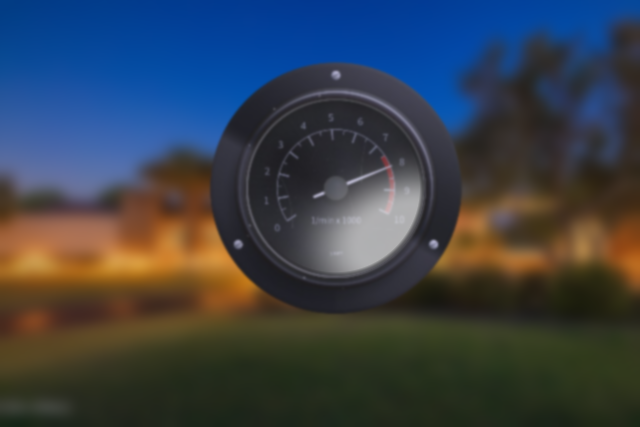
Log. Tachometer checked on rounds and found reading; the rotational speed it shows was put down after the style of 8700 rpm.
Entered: 8000 rpm
